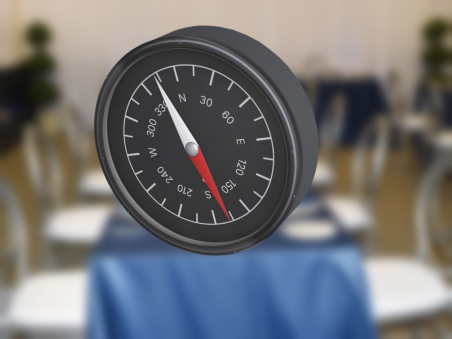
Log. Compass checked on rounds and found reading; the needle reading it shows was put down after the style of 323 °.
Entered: 165 °
